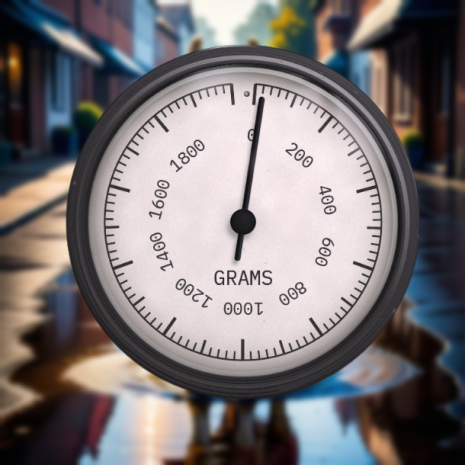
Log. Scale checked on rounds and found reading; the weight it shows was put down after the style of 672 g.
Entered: 20 g
